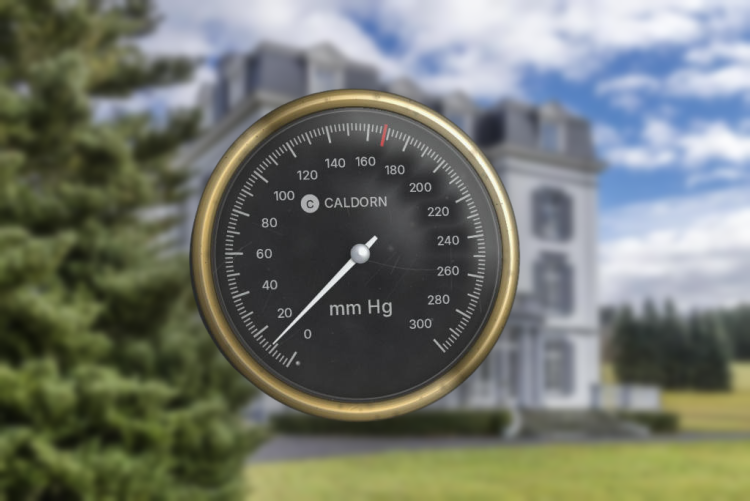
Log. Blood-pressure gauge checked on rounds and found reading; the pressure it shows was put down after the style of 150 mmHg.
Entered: 12 mmHg
